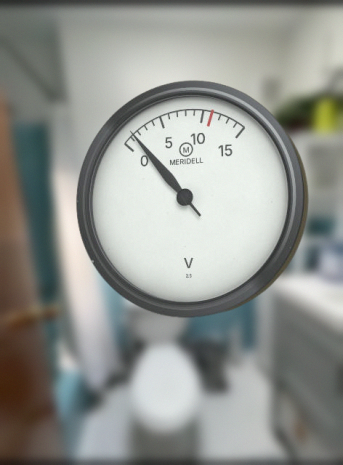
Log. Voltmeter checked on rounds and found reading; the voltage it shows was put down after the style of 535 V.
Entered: 1.5 V
